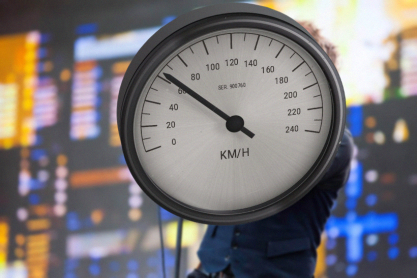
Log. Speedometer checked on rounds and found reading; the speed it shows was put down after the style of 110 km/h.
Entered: 65 km/h
